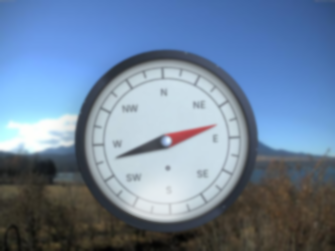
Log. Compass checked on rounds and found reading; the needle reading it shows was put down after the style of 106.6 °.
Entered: 75 °
